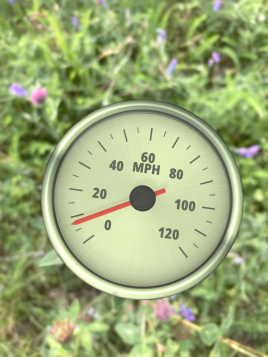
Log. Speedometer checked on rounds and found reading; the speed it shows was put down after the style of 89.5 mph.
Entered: 7.5 mph
